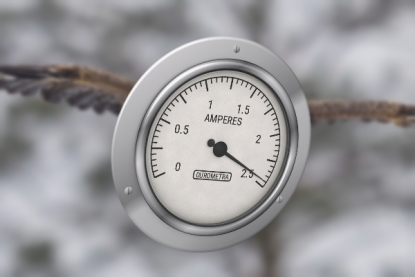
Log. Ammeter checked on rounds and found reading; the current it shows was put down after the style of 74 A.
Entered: 2.45 A
